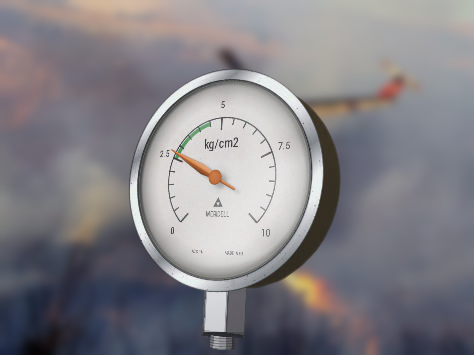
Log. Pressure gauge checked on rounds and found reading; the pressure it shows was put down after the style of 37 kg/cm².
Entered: 2.75 kg/cm²
